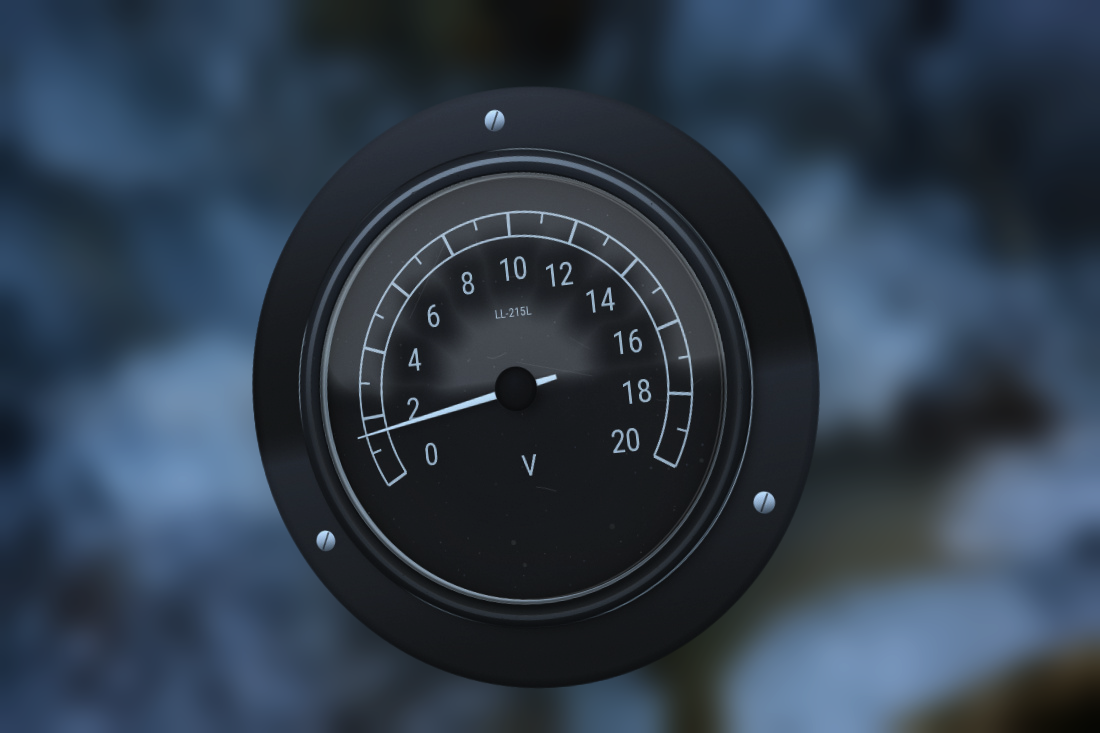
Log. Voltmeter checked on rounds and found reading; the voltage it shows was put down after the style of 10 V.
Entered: 1.5 V
